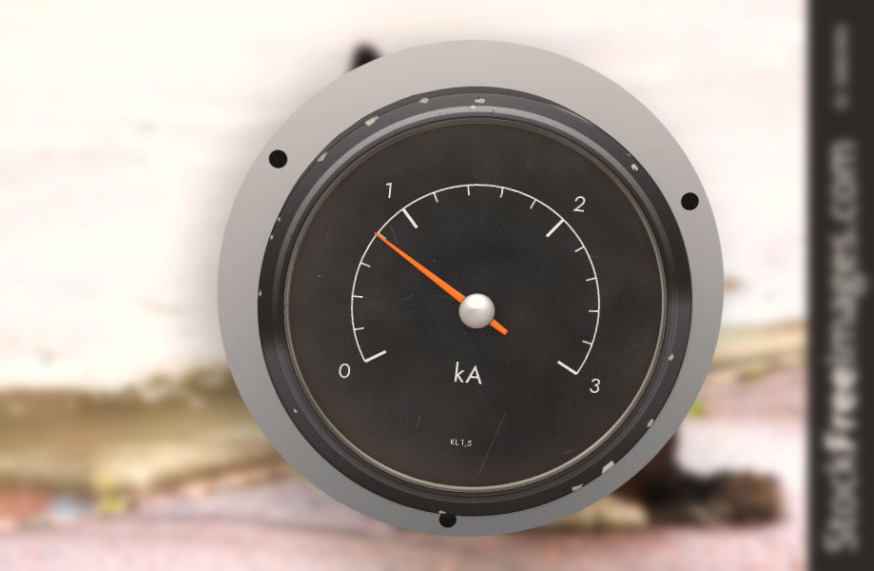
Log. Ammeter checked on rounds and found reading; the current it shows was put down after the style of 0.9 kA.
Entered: 0.8 kA
